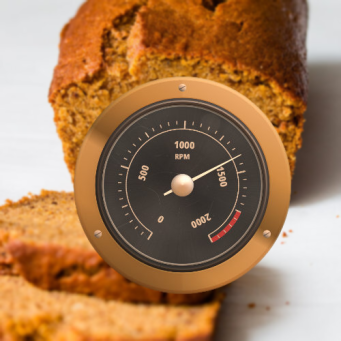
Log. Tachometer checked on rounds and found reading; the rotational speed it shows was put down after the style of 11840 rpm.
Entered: 1400 rpm
